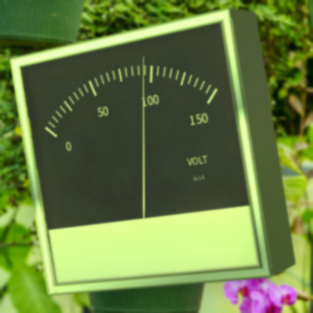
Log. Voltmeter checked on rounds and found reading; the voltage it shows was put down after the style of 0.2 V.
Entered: 95 V
